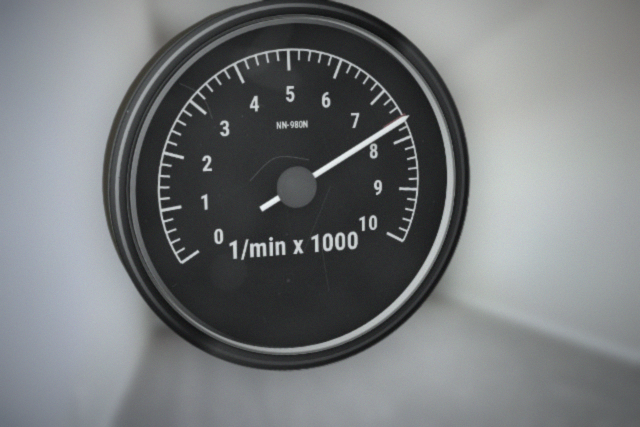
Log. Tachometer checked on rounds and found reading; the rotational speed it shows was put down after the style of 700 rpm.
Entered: 7600 rpm
